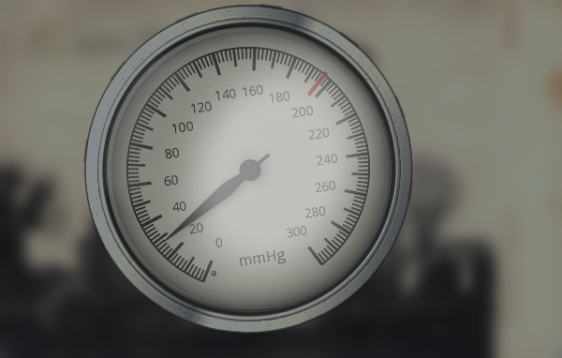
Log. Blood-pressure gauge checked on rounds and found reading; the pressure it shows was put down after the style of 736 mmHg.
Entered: 28 mmHg
